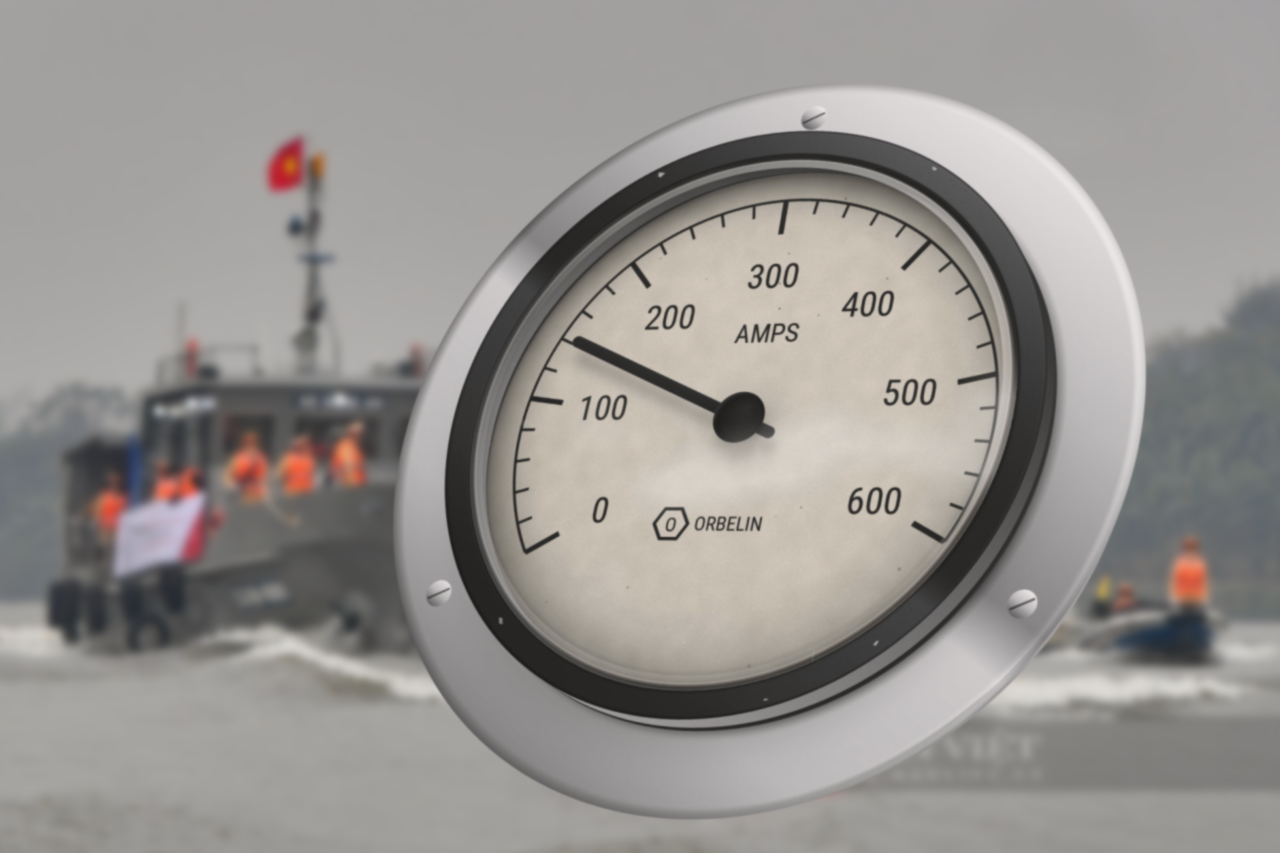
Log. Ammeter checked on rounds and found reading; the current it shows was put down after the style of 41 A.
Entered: 140 A
